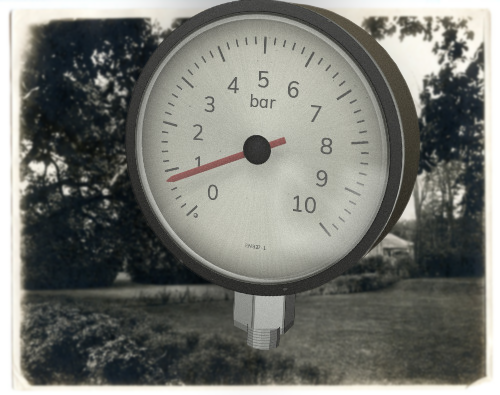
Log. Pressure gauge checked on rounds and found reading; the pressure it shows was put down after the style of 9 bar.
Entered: 0.8 bar
